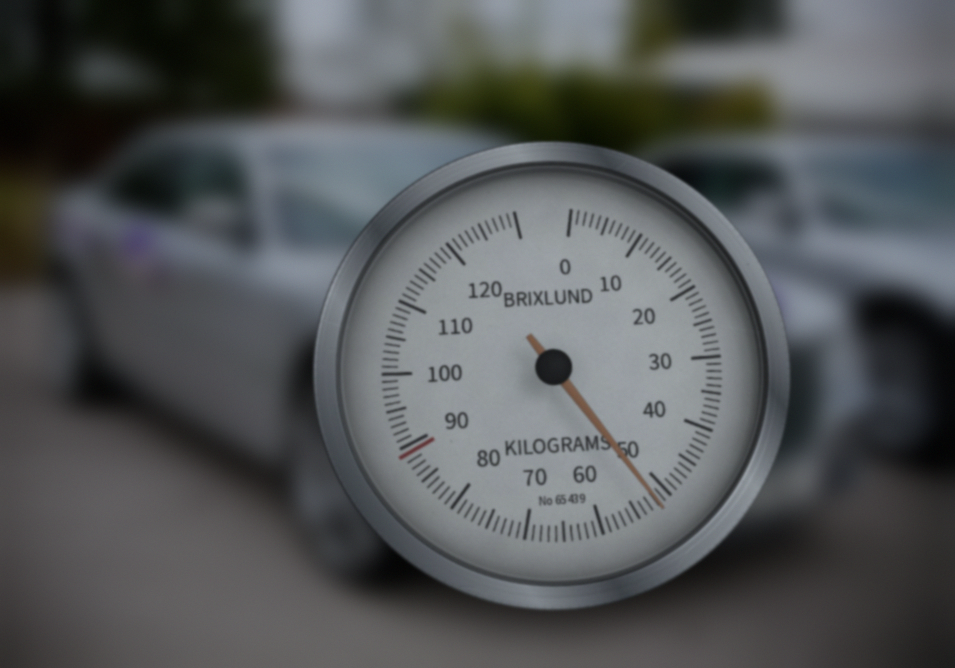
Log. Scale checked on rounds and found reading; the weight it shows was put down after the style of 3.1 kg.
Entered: 52 kg
